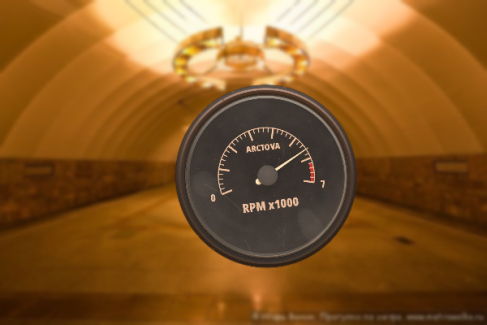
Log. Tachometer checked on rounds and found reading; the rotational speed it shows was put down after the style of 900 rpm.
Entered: 5600 rpm
